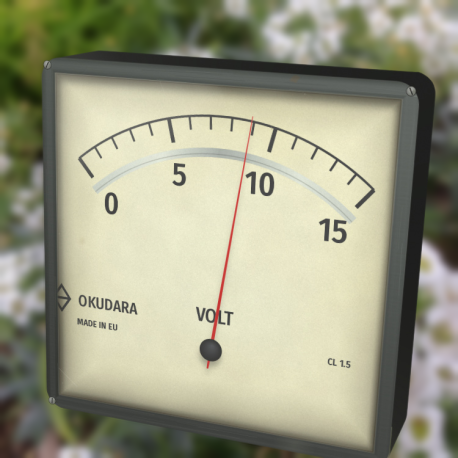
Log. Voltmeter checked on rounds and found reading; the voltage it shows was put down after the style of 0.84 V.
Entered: 9 V
